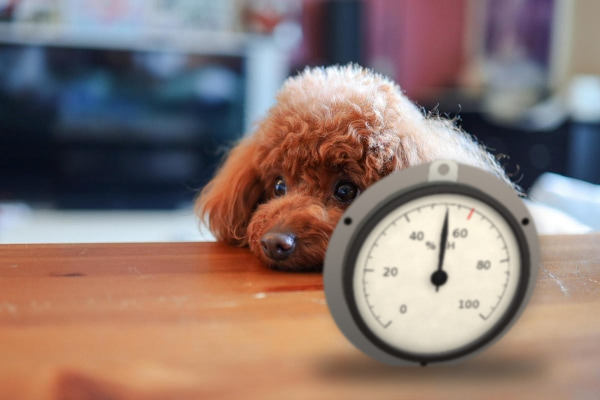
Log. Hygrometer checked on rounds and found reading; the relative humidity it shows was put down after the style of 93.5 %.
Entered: 52 %
